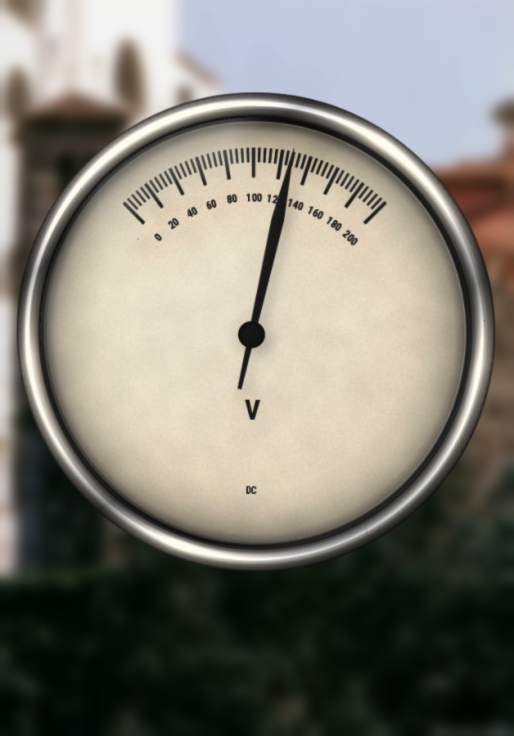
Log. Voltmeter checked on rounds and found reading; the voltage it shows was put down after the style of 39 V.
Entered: 128 V
